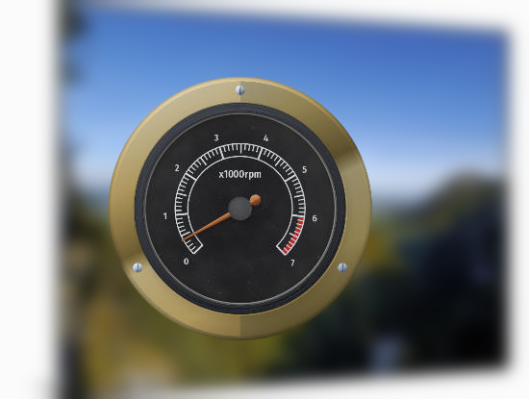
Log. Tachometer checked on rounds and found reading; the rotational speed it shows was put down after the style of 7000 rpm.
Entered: 400 rpm
